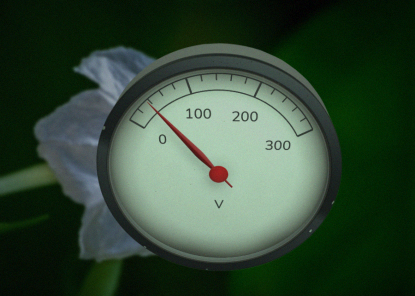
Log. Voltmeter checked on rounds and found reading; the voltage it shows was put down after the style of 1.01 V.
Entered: 40 V
